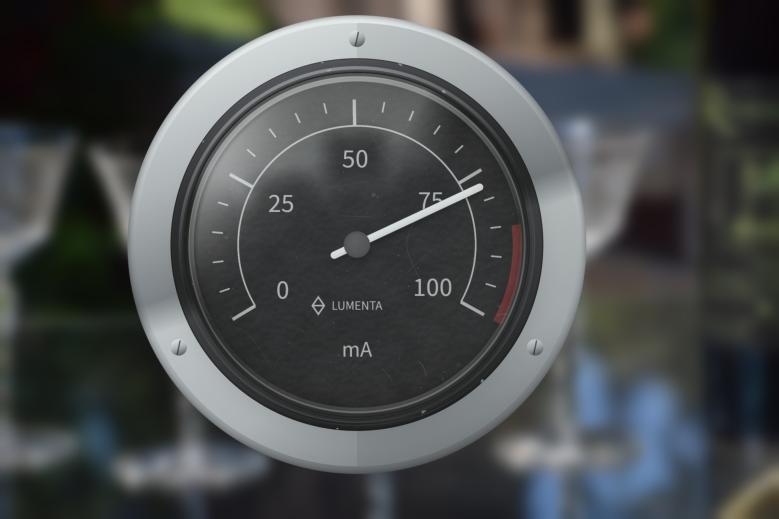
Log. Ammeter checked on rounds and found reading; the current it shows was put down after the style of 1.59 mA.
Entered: 77.5 mA
